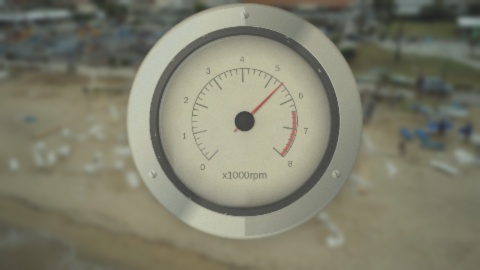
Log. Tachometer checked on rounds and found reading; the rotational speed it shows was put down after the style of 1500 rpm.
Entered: 5400 rpm
